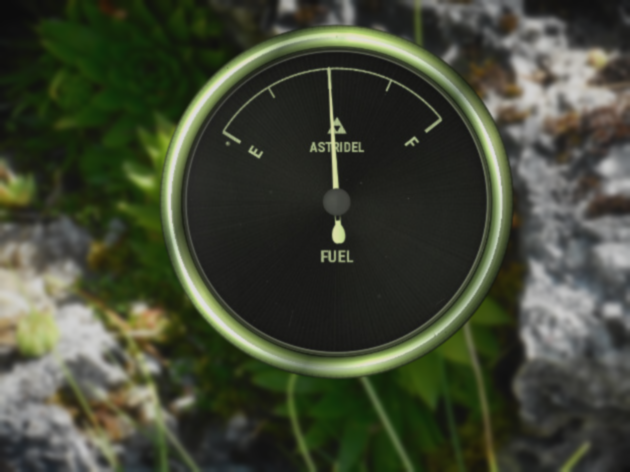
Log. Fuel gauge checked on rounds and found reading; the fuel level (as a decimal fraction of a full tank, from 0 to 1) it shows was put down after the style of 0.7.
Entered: 0.5
